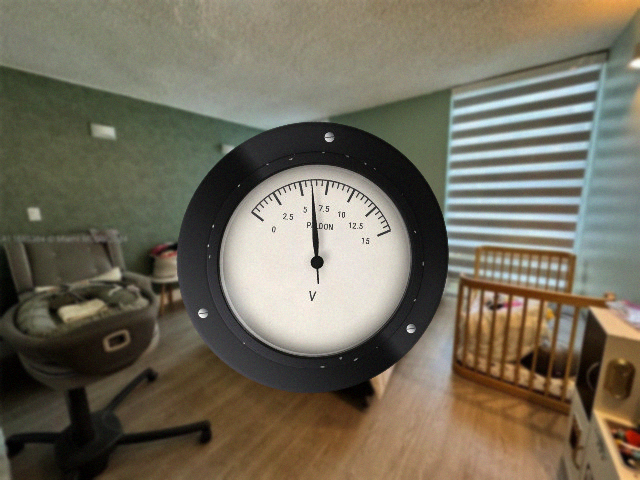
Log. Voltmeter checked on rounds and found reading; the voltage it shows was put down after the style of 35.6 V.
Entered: 6 V
